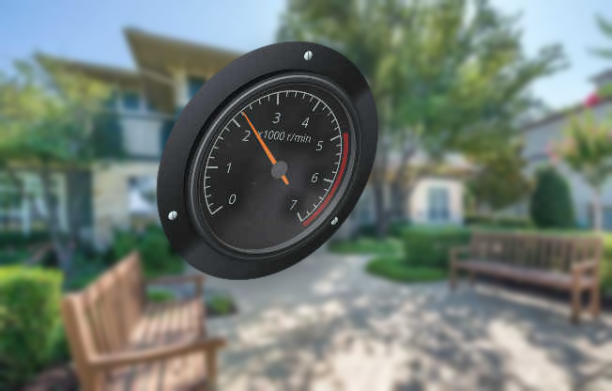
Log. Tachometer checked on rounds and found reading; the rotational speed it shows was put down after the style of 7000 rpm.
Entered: 2200 rpm
